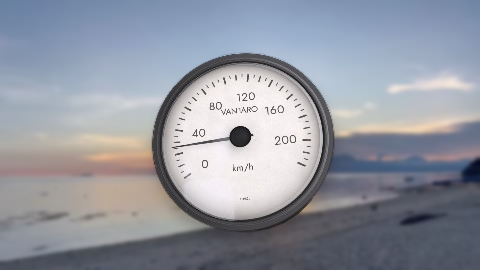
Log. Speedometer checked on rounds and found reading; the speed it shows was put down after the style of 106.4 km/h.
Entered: 25 km/h
